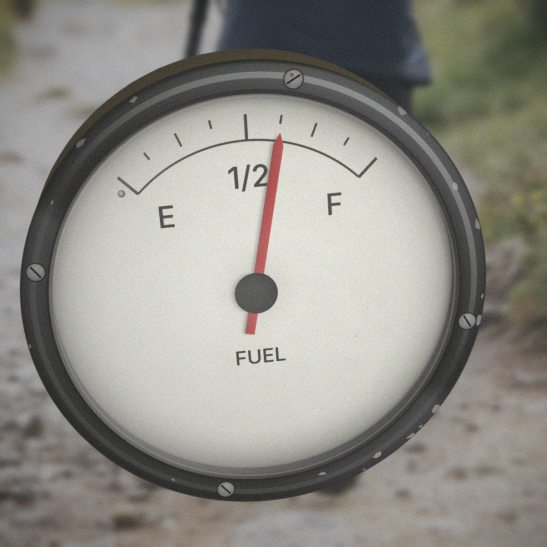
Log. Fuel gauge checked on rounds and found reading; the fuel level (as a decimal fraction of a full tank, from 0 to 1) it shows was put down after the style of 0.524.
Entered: 0.625
